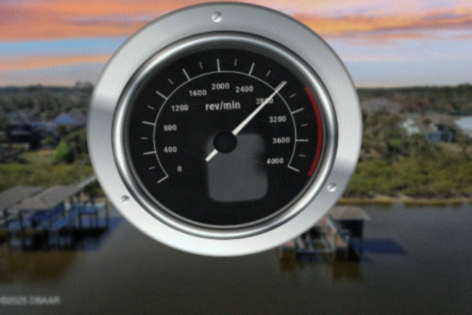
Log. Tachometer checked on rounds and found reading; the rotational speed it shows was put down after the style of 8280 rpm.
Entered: 2800 rpm
